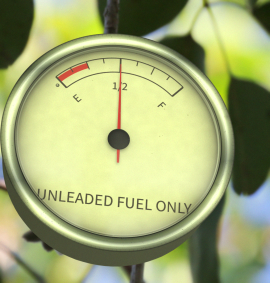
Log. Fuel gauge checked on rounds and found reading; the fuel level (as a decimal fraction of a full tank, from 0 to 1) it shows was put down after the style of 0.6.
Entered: 0.5
